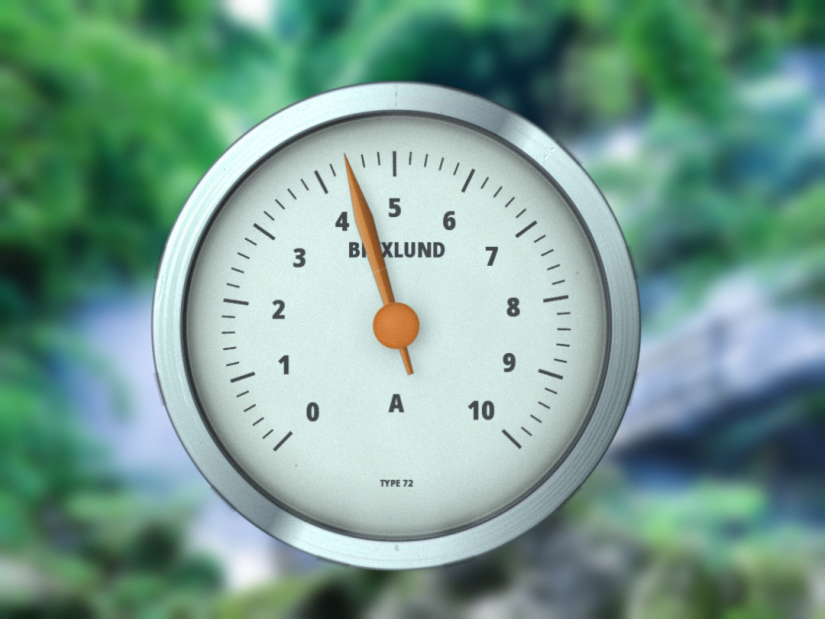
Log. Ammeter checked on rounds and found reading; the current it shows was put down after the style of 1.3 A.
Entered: 4.4 A
